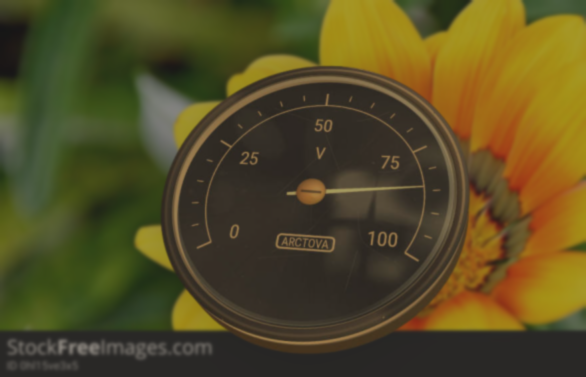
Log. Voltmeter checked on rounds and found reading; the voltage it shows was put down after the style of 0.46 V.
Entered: 85 V
